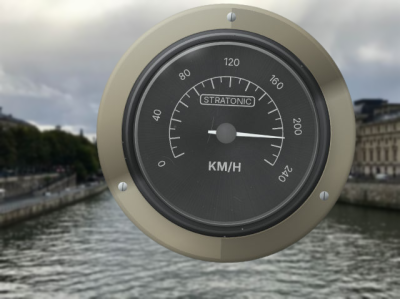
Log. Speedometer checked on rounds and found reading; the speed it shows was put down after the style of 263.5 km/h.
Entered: 210 km/h
